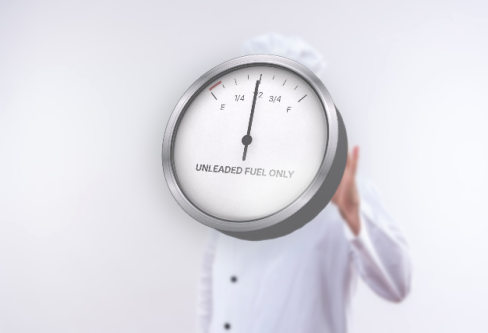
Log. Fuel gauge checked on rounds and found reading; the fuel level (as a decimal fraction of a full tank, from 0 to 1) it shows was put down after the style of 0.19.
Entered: 0.5
